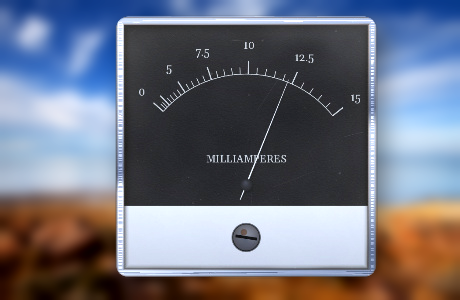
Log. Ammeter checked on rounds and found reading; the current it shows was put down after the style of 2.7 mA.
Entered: 12.25 mA
